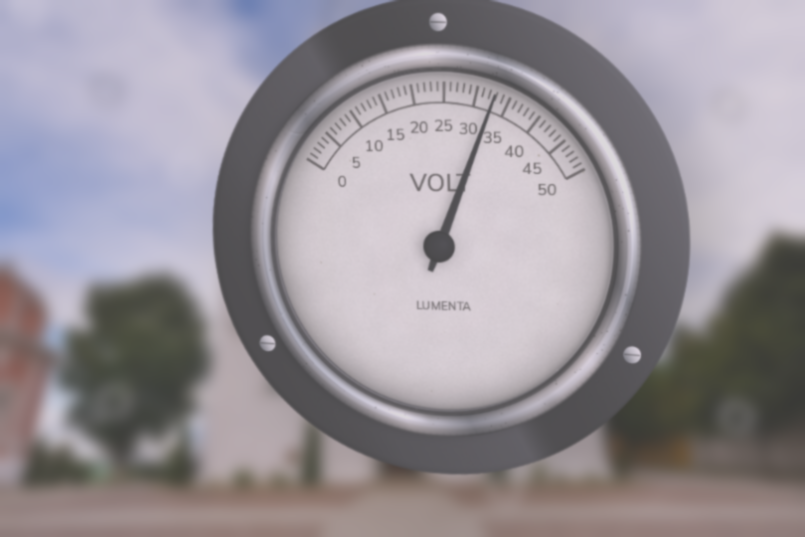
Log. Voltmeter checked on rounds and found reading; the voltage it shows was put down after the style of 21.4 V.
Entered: 33 V
